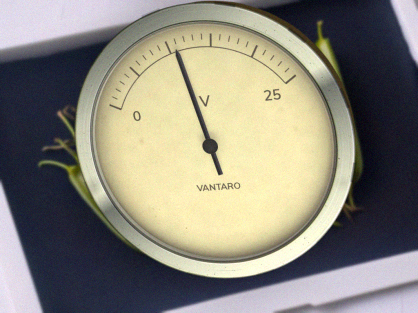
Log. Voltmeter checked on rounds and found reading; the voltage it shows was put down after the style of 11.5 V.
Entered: 11 V
